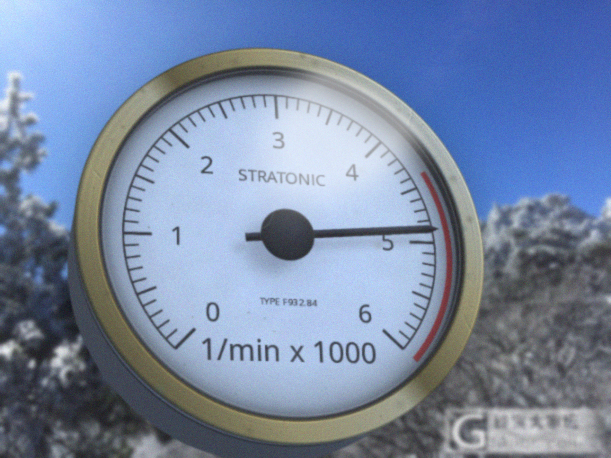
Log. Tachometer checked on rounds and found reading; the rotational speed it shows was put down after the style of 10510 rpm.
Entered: 4900 rpm
